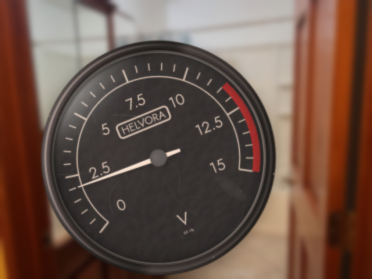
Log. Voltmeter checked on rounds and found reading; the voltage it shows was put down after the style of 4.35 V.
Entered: 2 V
